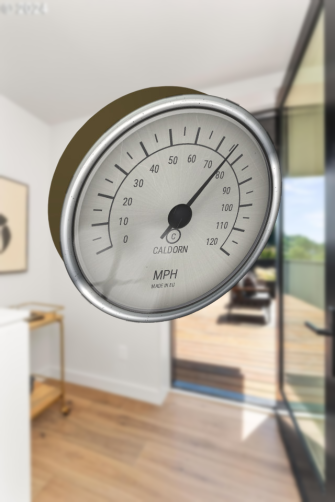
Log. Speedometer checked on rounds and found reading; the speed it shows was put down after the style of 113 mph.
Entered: 75 mph
